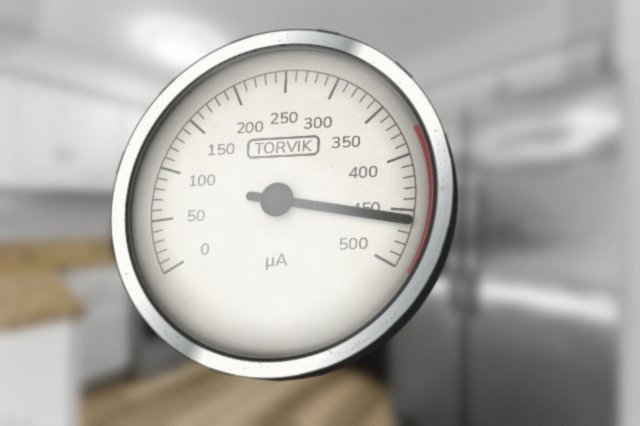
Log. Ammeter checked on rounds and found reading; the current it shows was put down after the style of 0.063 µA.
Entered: 460 µA
